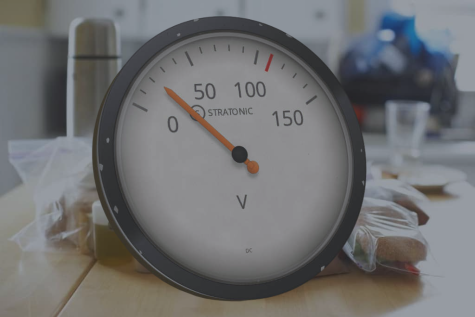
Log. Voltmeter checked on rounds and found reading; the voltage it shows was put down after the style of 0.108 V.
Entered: 20 V
